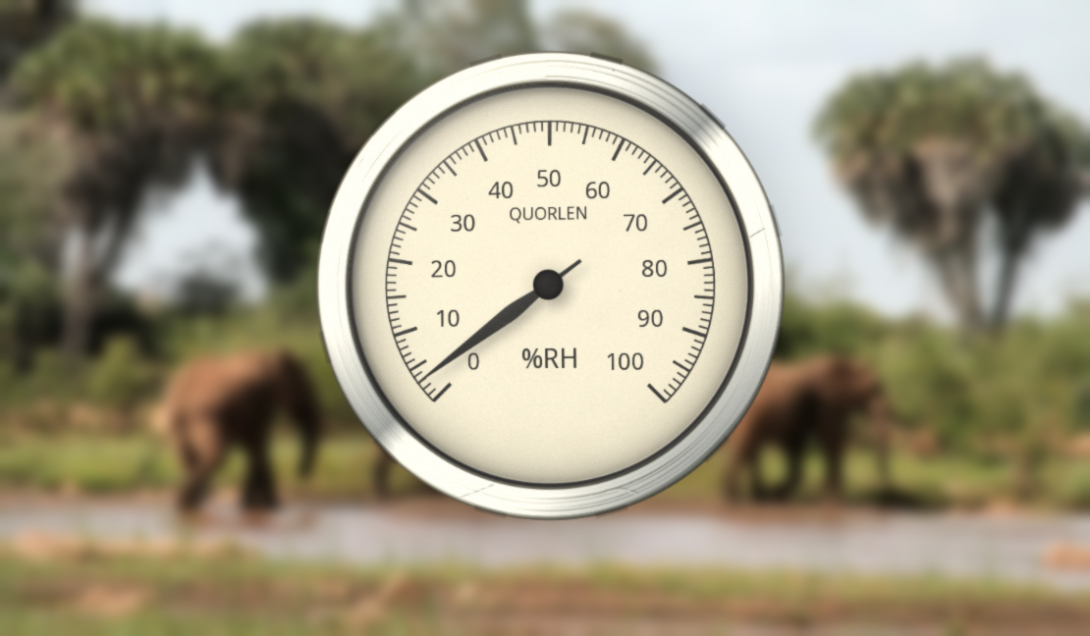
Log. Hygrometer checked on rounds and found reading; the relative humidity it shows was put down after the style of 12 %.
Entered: 3 %
